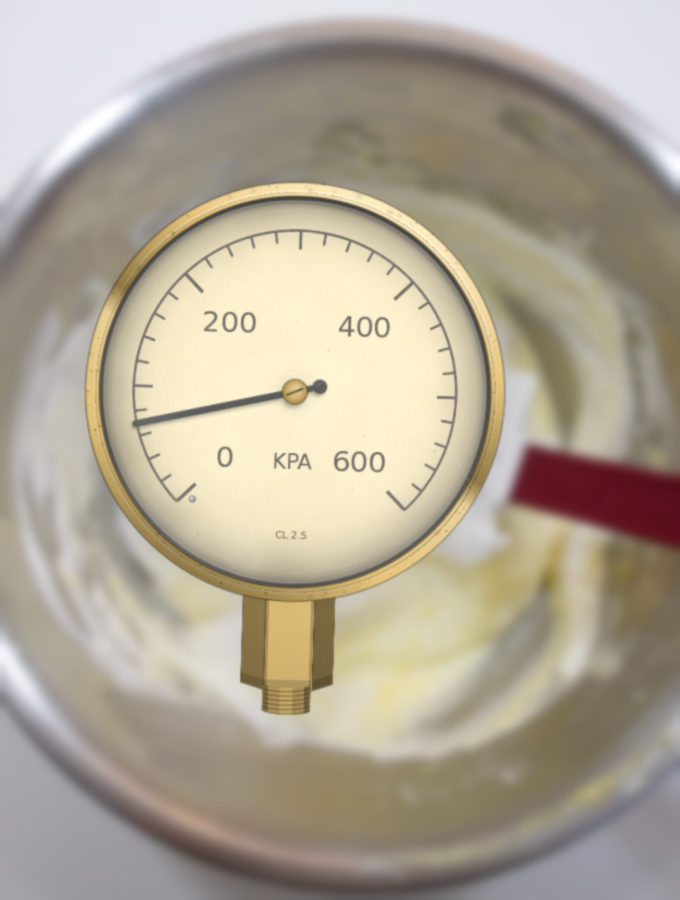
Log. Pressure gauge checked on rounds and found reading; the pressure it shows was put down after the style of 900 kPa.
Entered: 70 kPa
